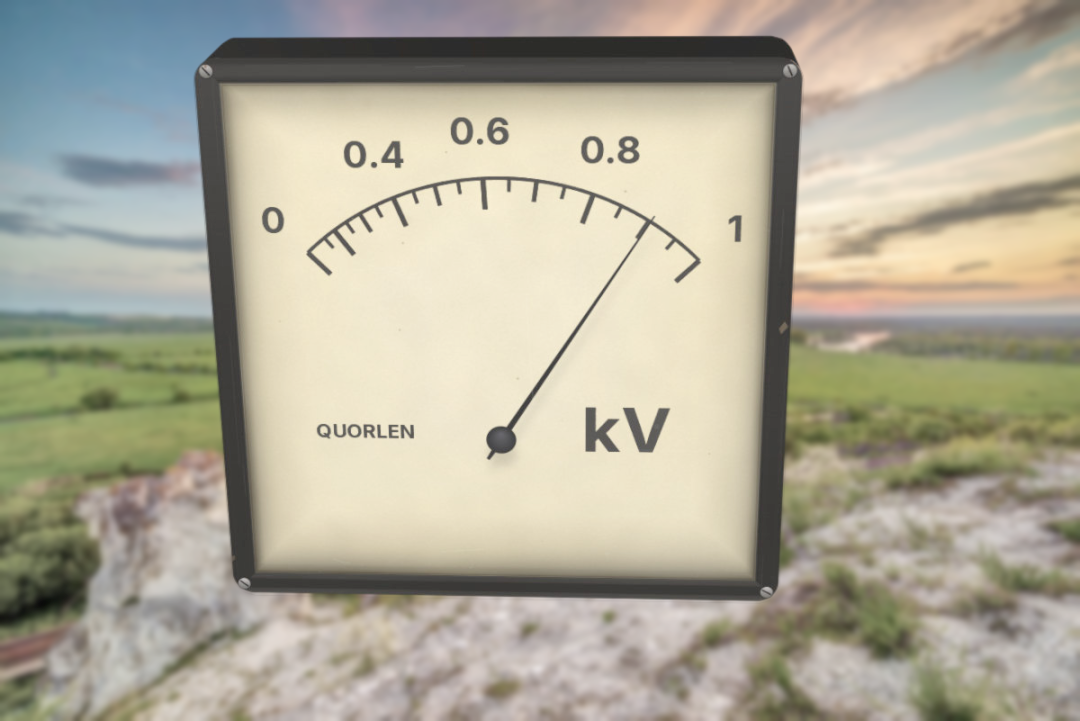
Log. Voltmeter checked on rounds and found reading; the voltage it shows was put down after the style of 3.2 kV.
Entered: 0.9 kV
